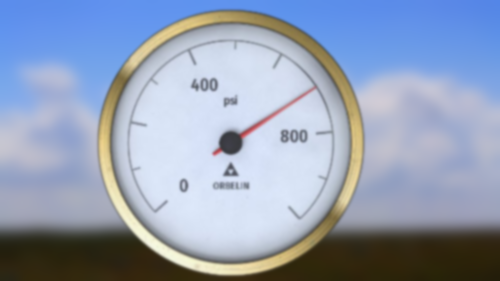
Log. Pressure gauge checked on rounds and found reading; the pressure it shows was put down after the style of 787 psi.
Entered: 700 psi
